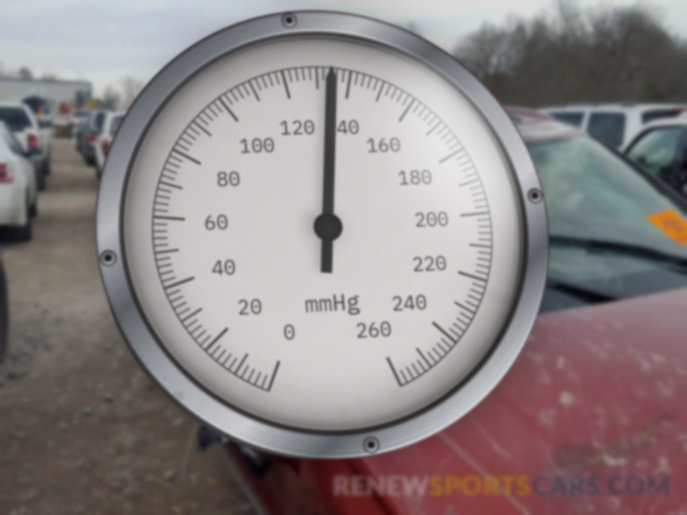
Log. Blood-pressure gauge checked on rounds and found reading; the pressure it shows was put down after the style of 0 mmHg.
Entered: 134 mmHg
